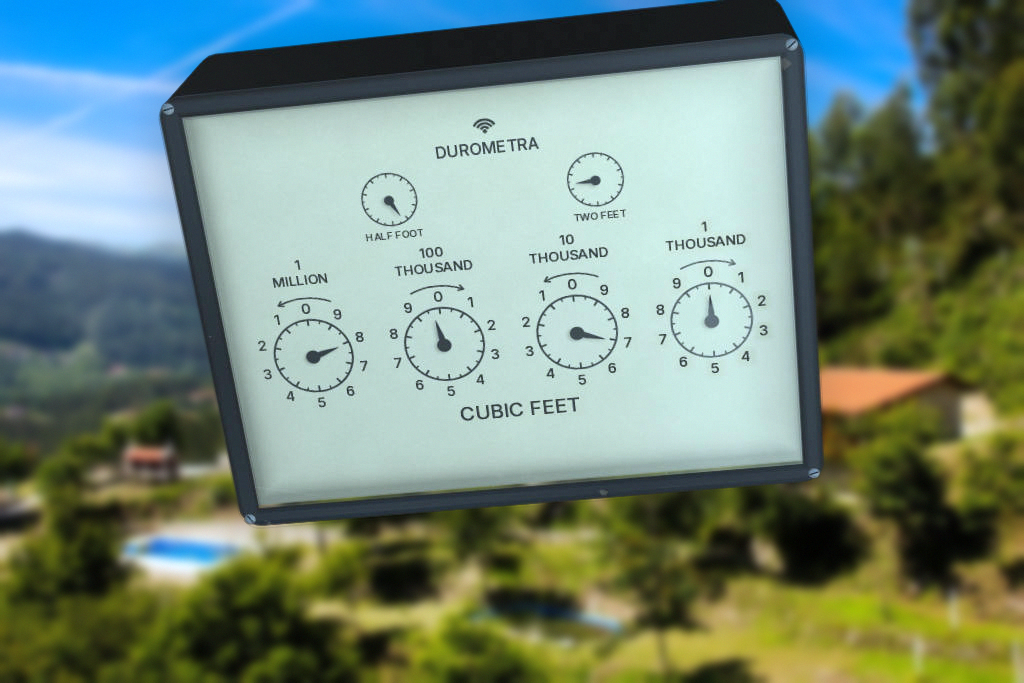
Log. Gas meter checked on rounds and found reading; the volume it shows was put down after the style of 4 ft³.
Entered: 797000 ft³
